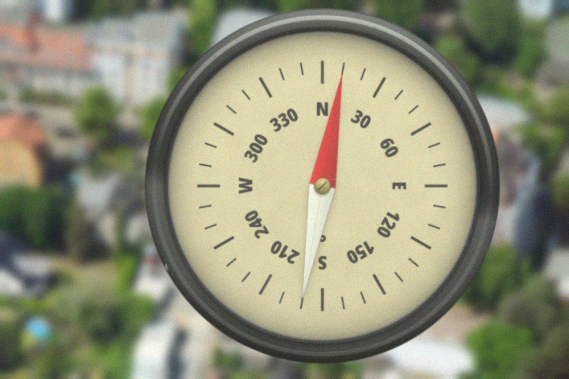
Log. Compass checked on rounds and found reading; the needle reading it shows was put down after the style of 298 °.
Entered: 10 °
